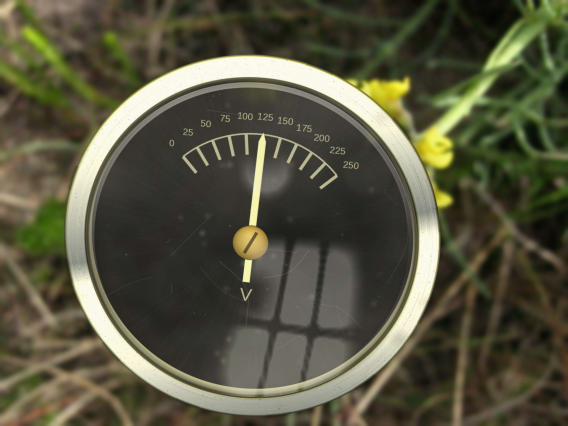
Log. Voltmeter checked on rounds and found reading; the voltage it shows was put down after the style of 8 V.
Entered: 125 V
